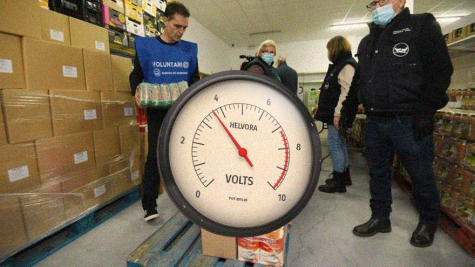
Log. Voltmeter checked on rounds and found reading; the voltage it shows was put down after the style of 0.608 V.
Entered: 3.6 V
